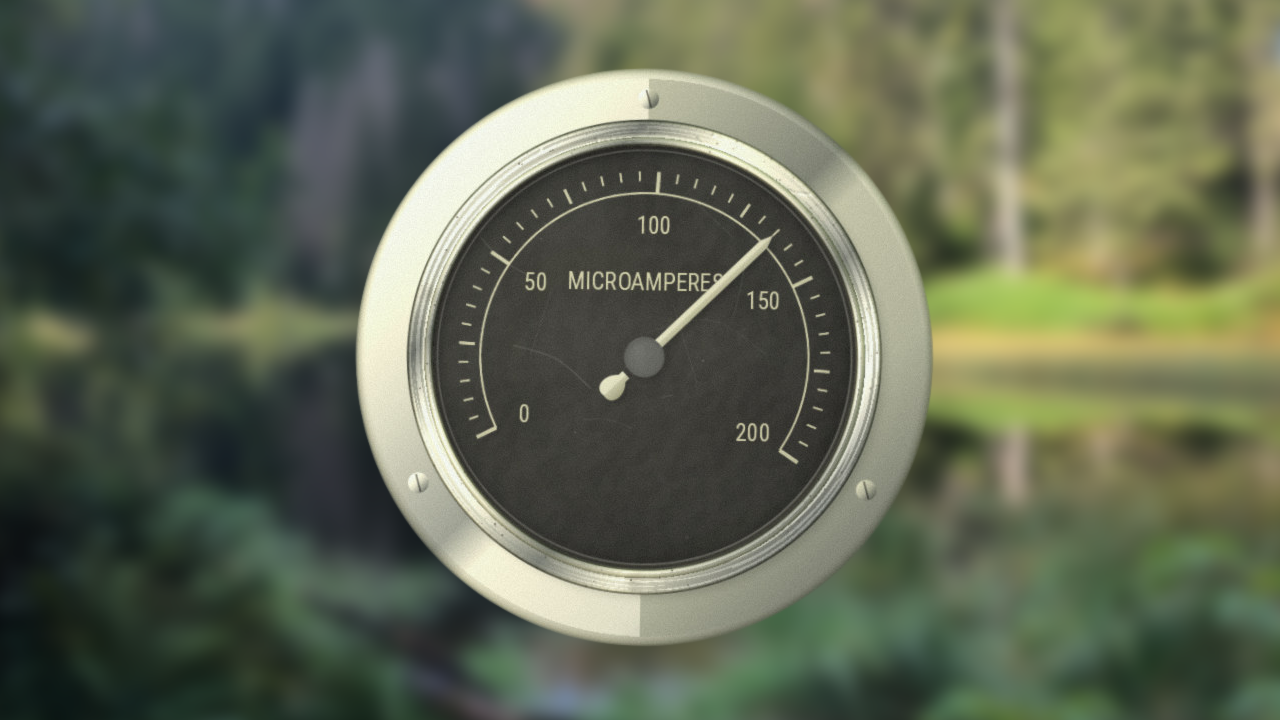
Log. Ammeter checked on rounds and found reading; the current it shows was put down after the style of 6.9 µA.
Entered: 135 µA
